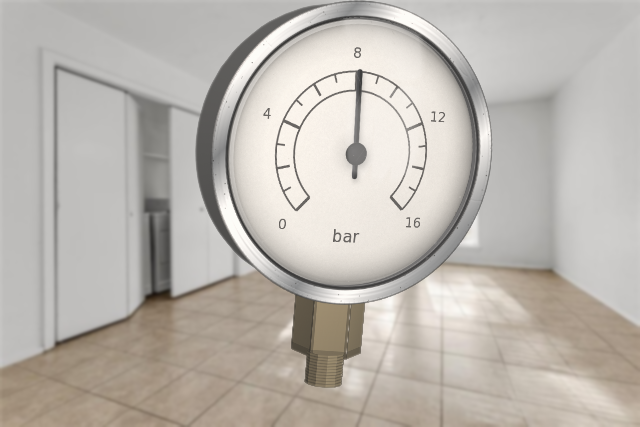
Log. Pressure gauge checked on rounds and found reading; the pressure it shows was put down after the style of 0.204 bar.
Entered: 8 bar
